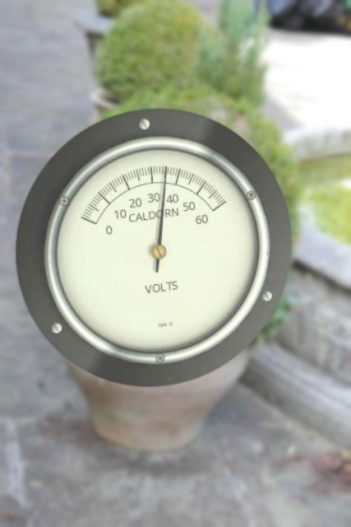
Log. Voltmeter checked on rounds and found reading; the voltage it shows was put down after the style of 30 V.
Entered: 35 V
